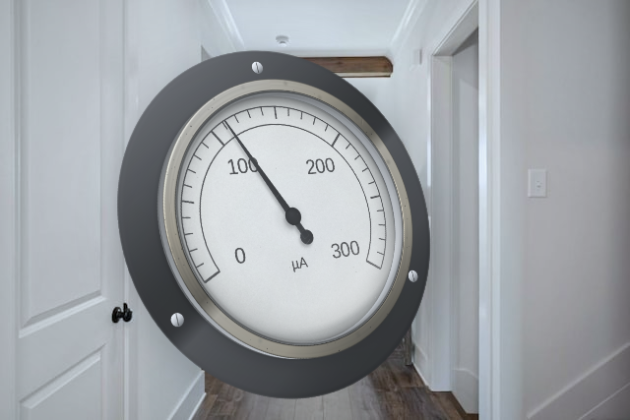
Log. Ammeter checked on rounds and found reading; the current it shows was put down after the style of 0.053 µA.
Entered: 110 µA
